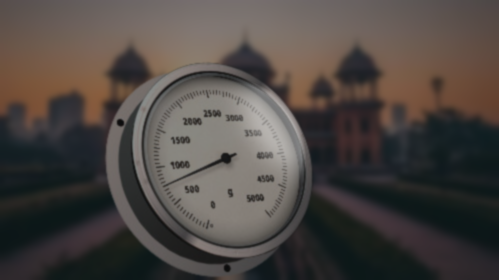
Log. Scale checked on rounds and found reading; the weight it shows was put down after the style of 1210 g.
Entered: 750 g
